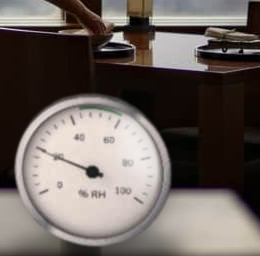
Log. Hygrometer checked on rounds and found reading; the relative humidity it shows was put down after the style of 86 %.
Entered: 20 %
